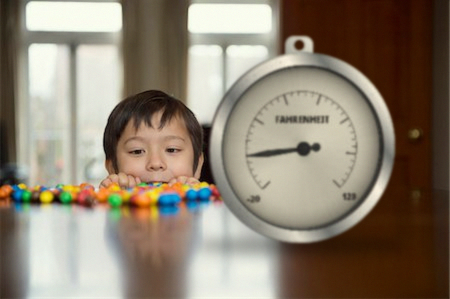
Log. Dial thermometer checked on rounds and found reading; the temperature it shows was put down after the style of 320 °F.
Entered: 0 °F
